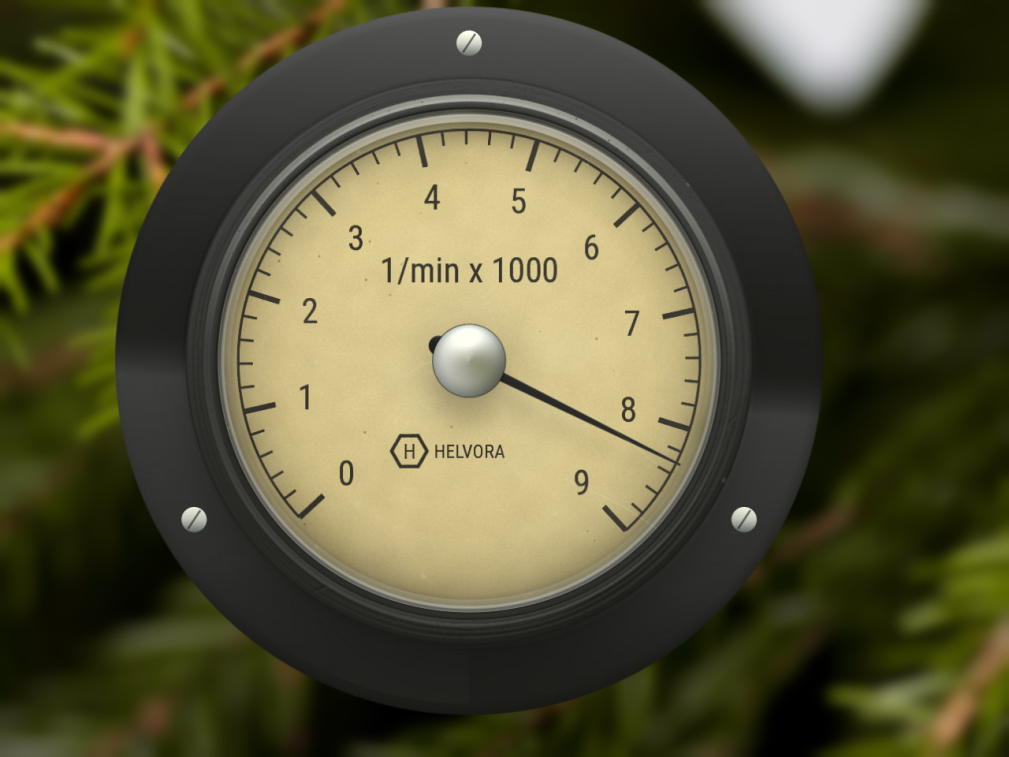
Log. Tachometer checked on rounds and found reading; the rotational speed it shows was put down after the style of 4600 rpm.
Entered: 8300 rpm
